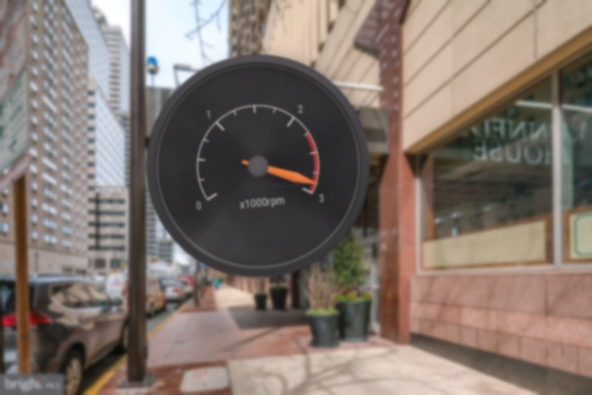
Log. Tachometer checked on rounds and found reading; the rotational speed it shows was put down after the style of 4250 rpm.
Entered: 2875 rpm
